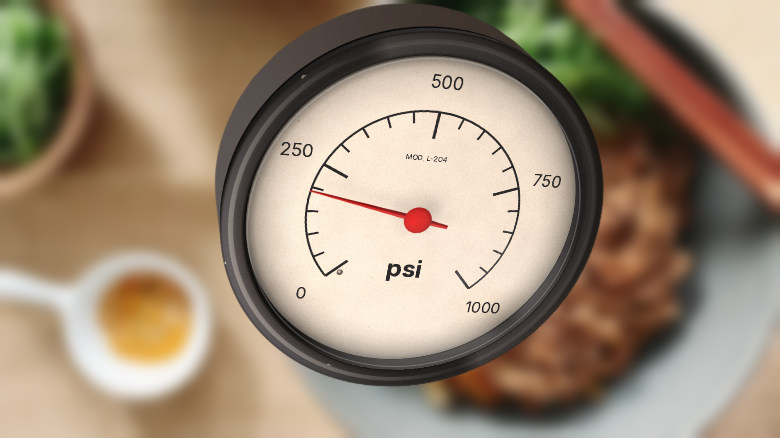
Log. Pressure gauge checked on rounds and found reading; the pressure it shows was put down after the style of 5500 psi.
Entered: 200 psi
